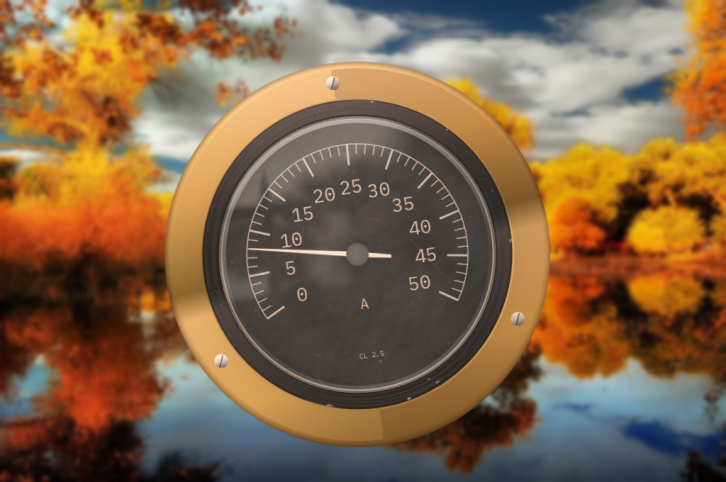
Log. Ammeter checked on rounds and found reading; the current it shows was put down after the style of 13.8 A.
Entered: 8 A
